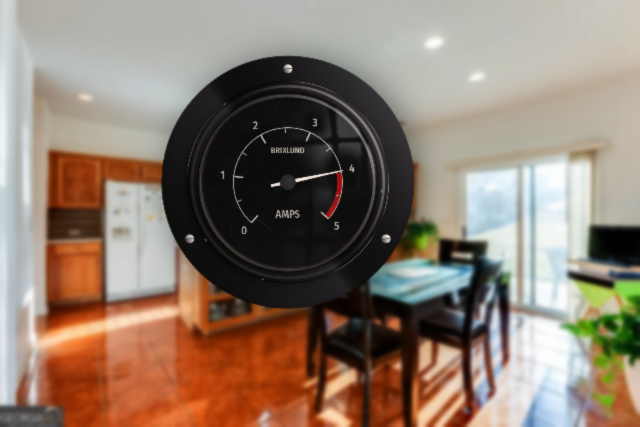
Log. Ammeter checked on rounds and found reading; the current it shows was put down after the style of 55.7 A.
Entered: 4 A
